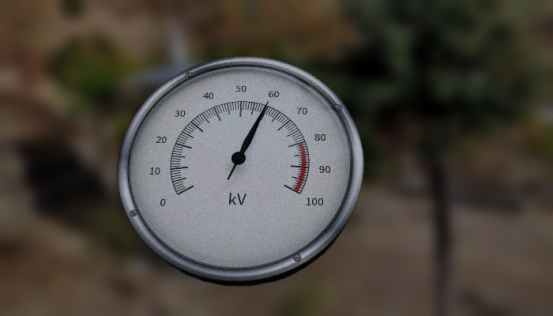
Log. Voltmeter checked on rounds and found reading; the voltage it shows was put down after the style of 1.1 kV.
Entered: 60 kV
